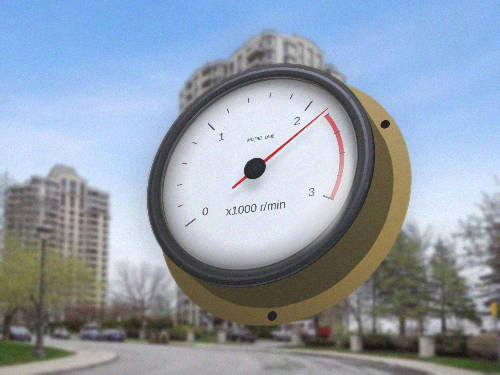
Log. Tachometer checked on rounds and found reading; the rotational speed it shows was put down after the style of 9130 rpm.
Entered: 2200 rpm
